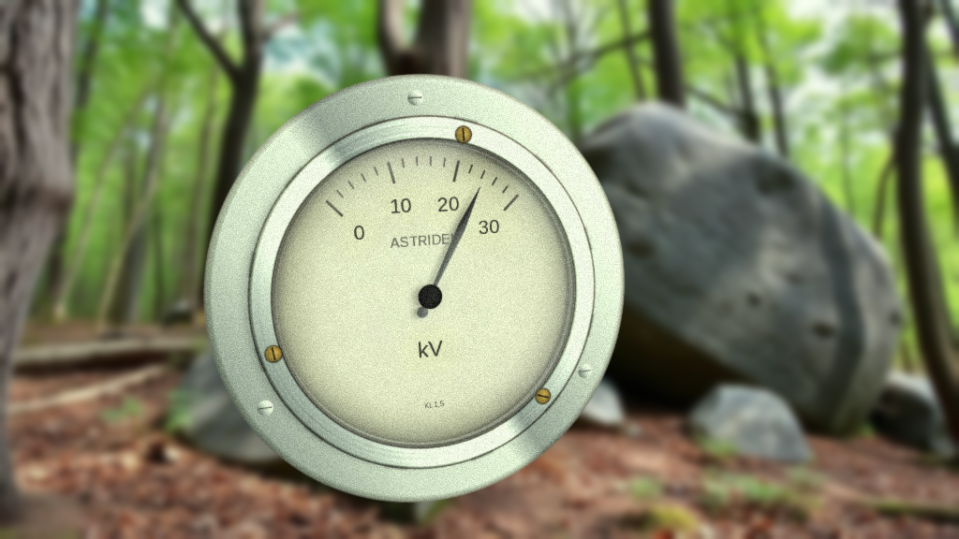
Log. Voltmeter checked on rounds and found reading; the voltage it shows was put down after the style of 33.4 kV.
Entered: 24 kV
